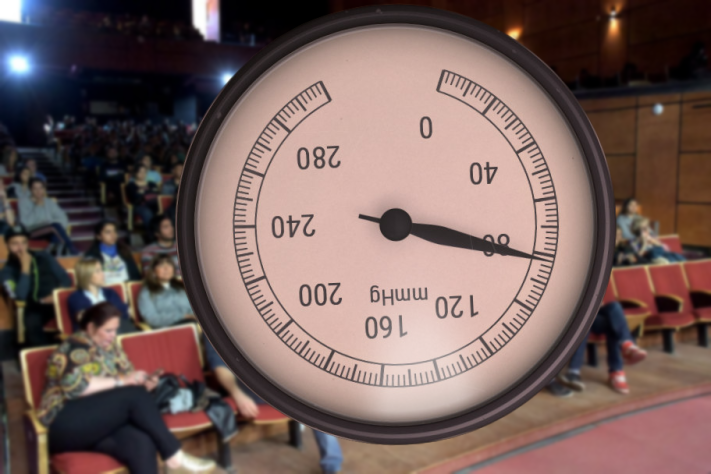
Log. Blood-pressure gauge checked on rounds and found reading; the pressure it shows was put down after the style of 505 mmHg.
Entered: 82 mmHg
